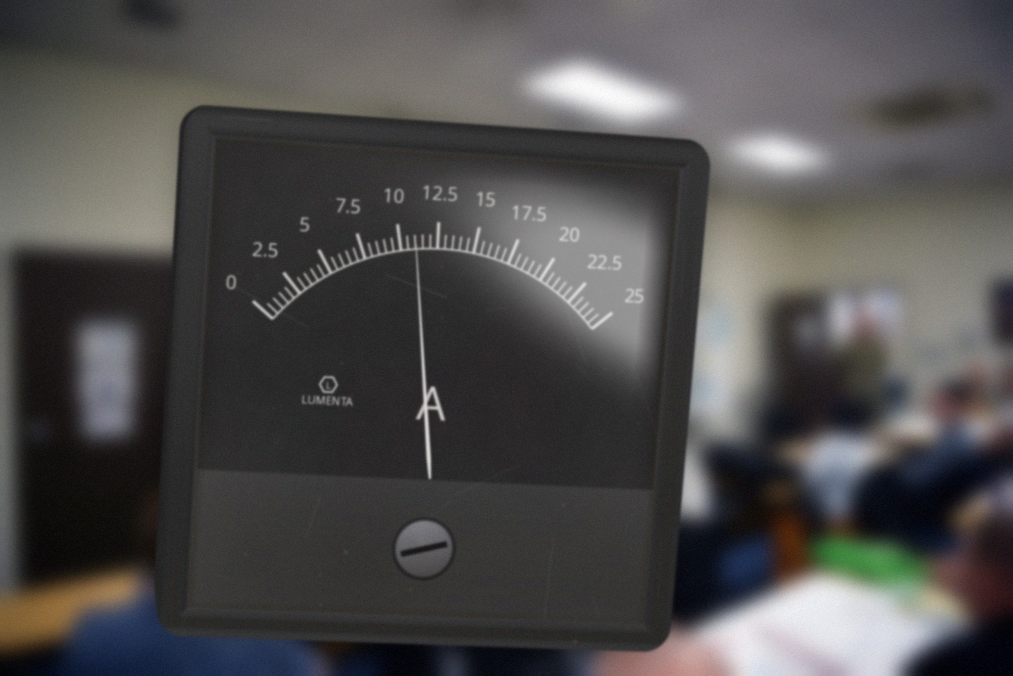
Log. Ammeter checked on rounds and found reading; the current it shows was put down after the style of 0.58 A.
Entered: 11 A
